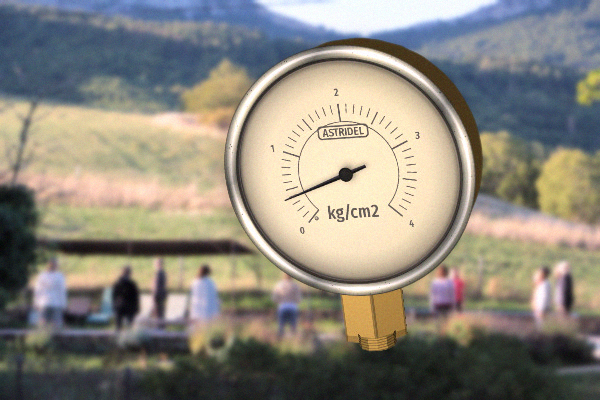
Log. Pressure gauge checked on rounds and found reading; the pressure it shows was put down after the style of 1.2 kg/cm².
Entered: 0.4 kg/cm²
